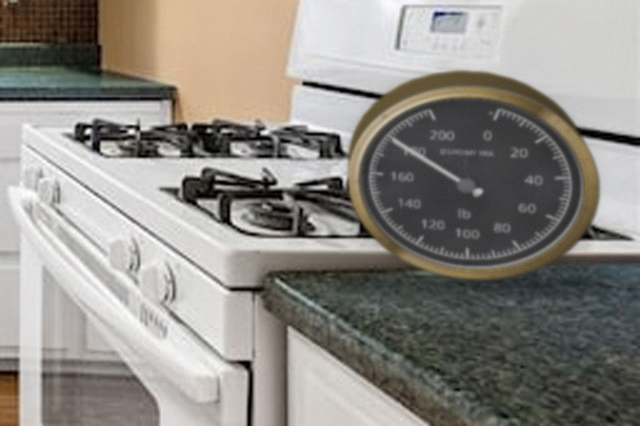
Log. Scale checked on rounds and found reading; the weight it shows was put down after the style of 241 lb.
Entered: 180 lb
